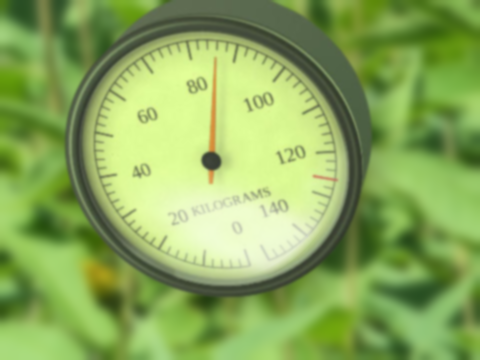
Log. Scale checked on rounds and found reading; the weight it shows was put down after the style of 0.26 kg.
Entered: 86 kg
